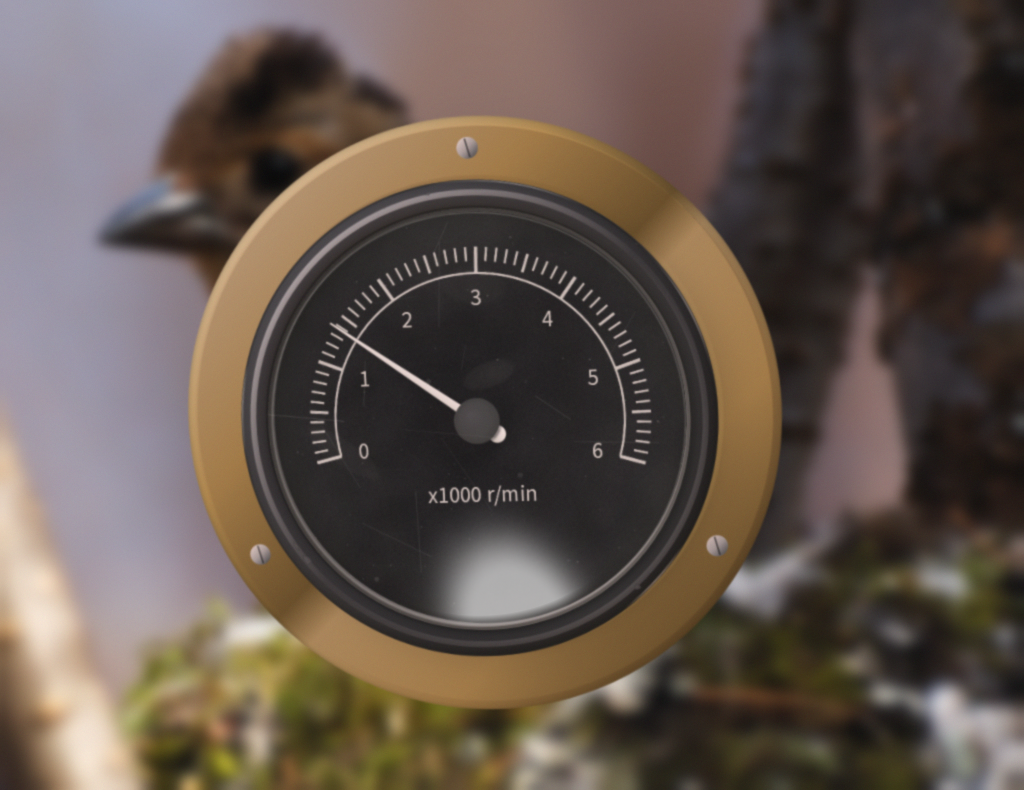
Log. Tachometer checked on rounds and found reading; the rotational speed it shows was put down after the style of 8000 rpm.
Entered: 1400 rpm
